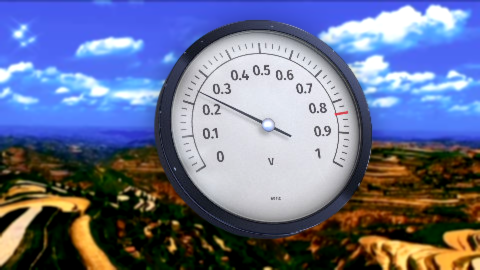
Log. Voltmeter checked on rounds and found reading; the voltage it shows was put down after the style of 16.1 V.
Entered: 0.24 V
